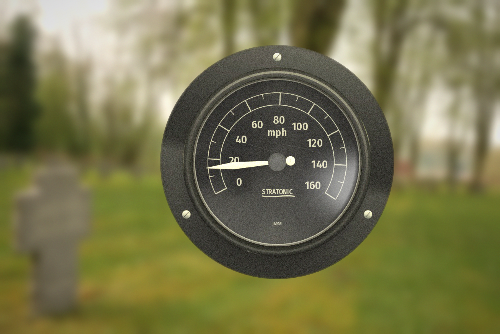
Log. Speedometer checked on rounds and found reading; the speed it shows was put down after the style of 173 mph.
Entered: 15 mph
